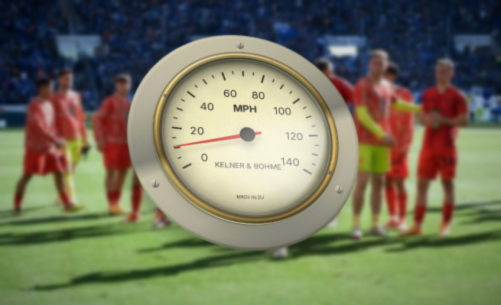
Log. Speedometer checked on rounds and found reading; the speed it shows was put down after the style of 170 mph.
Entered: 10 mph
